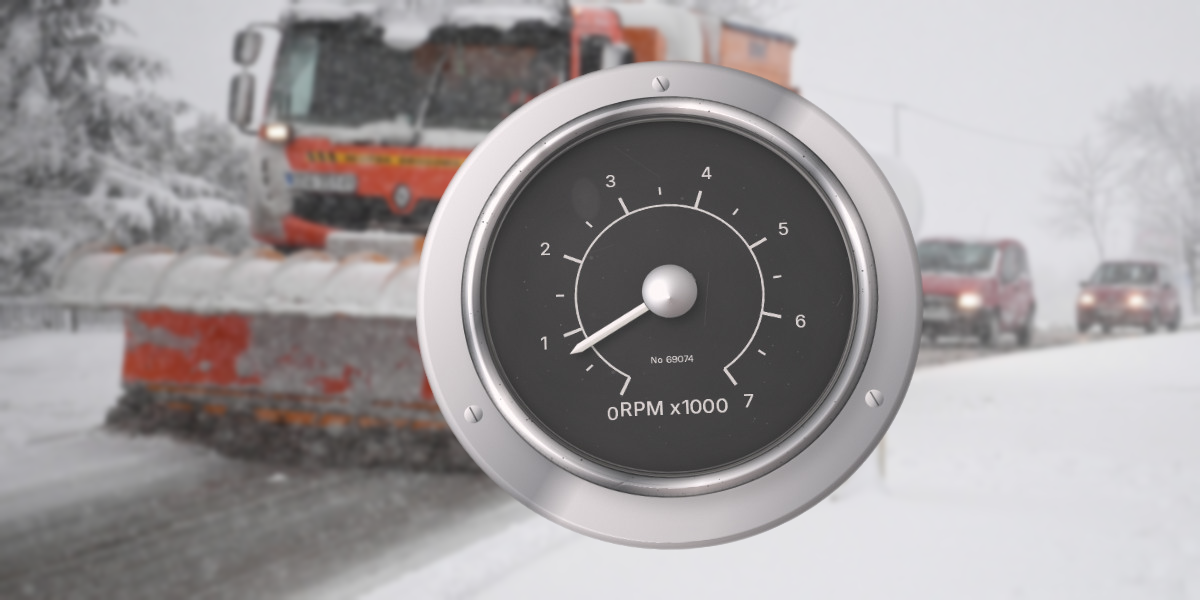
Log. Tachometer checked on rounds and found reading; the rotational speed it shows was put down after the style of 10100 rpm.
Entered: 750 rpm
